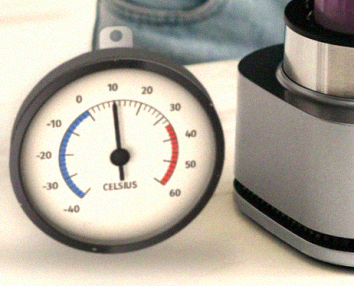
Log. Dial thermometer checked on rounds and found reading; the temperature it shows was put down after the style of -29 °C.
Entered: 10 °C
